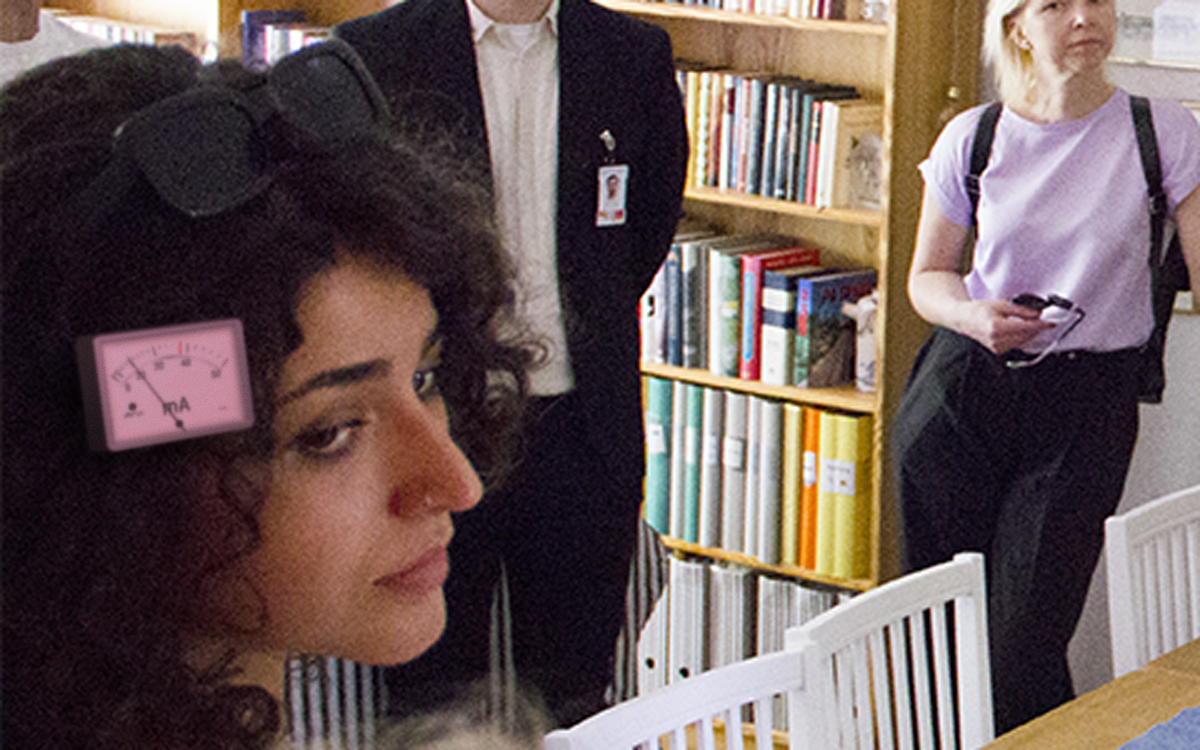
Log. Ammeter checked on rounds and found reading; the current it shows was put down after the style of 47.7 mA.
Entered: 20 mA
